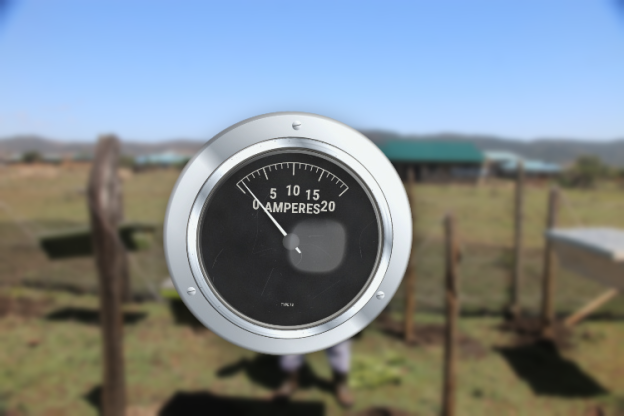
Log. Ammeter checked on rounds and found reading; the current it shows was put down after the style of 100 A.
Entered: 1 A
